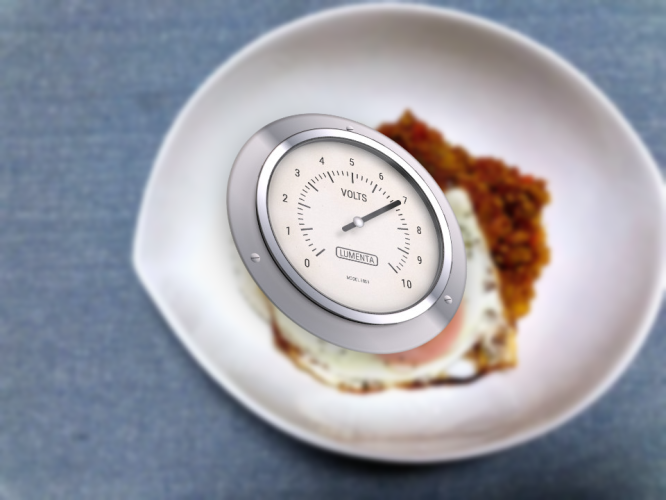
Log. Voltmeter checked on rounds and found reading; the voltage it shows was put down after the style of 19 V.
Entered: 7 V
